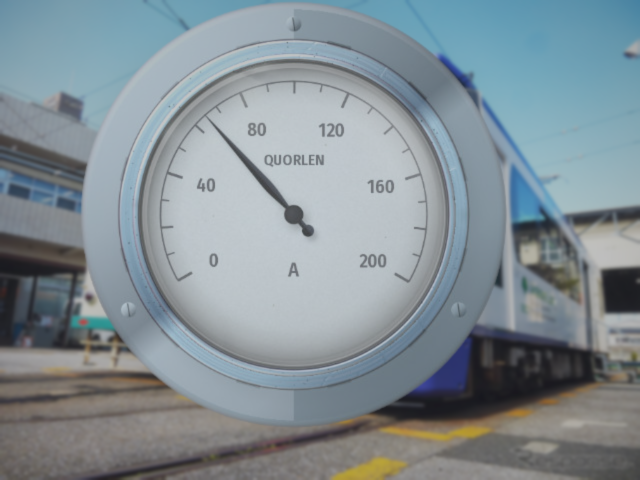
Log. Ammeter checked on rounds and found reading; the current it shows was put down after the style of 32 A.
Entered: 65 A
